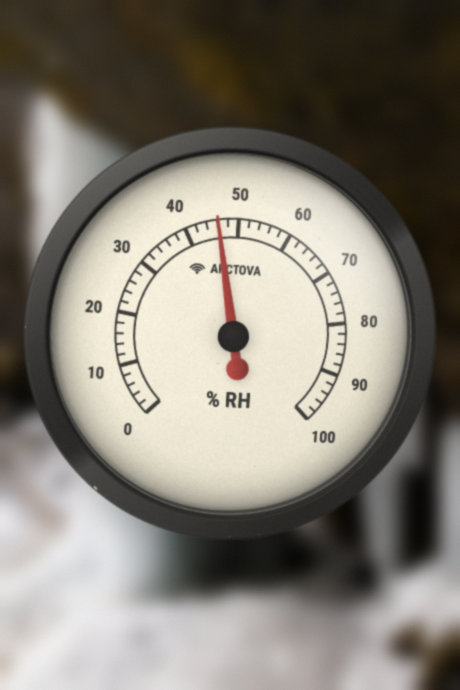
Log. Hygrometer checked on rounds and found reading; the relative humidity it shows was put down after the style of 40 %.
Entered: 46 %
